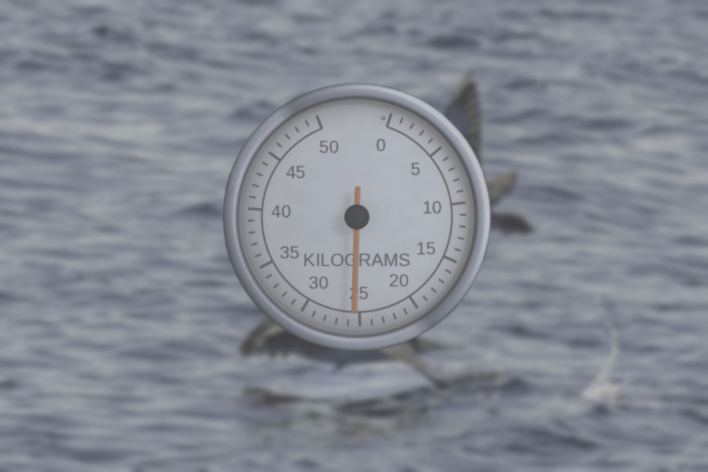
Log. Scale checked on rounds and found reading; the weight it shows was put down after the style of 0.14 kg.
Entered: 25.5 kg
